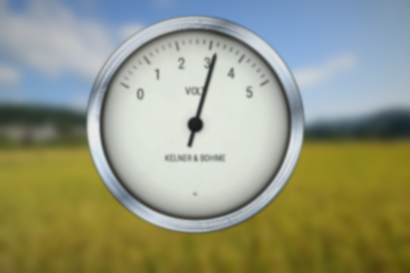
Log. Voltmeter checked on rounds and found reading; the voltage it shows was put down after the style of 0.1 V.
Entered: 3.2 V
